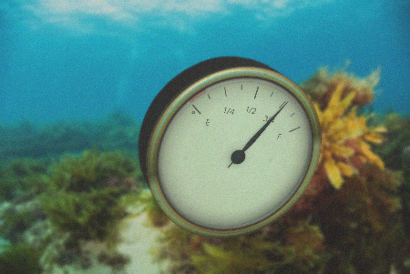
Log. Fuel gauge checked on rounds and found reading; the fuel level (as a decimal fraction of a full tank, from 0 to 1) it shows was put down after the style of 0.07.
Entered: 0.75
